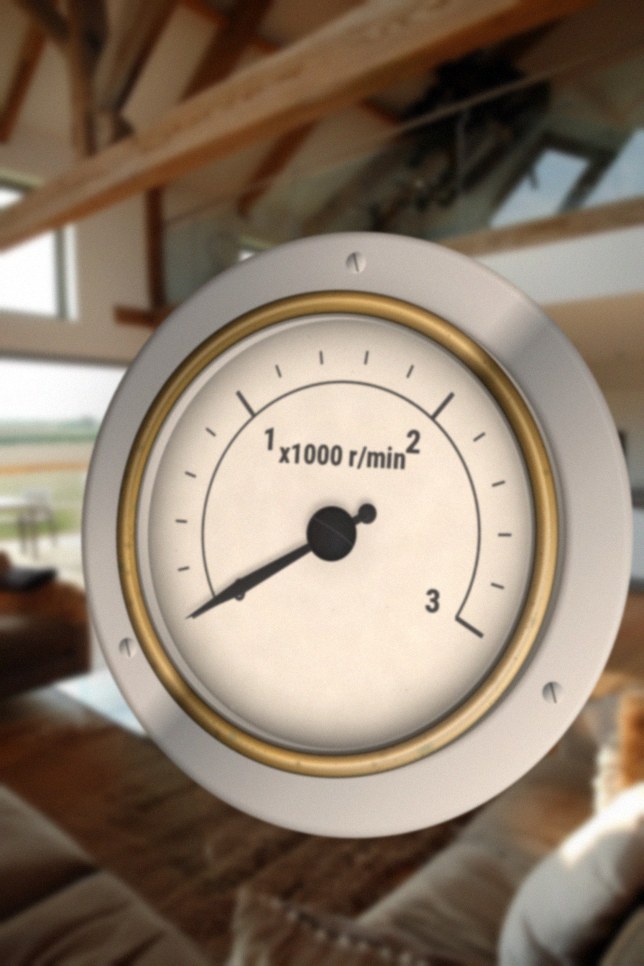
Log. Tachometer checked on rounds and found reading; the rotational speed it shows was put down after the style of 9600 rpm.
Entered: 0 rpm
